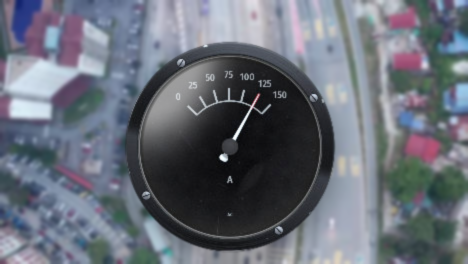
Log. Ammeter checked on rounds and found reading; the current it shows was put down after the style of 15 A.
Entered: 125 A
